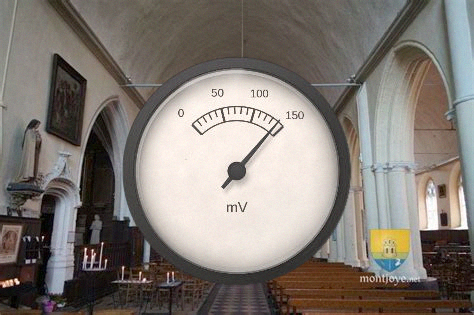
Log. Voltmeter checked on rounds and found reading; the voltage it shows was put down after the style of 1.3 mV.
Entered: 140 mV
